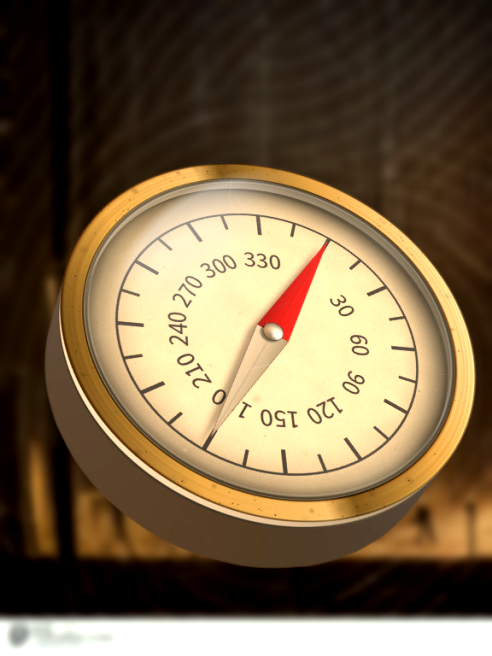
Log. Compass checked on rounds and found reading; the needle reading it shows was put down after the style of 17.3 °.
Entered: 0 °
